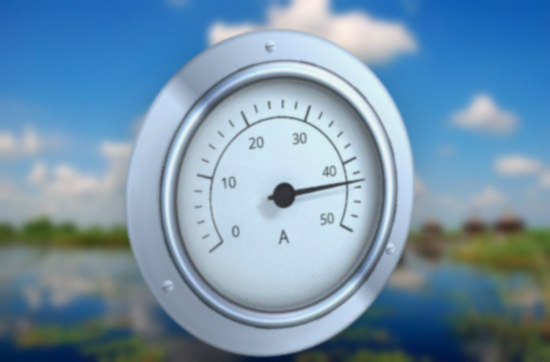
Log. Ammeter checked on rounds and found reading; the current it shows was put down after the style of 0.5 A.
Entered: 43 A
